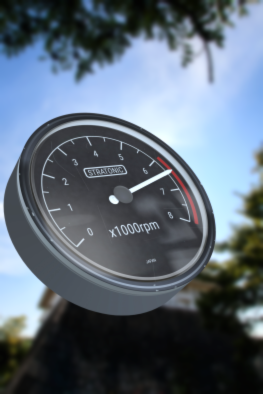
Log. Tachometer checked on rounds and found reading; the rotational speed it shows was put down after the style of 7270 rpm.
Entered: 6500 rpm
